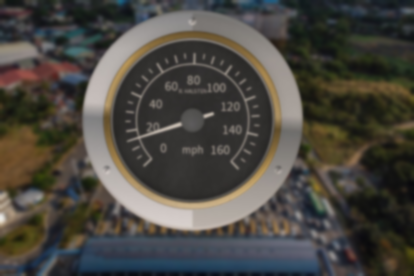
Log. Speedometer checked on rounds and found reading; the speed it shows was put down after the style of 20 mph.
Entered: 15 mph
